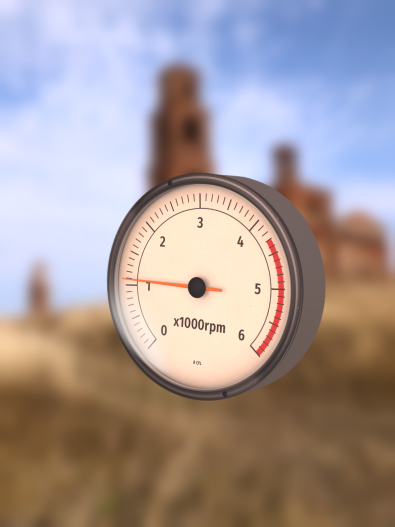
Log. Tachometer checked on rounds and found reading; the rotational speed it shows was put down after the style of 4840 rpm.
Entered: 1100 rpm
